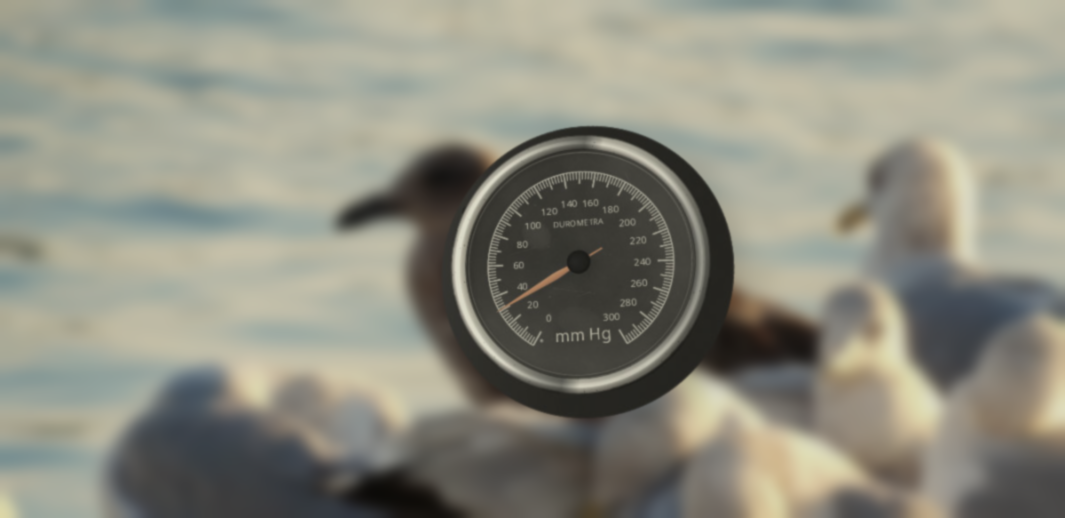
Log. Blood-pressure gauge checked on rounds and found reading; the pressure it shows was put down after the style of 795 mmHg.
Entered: 30 mmHg
